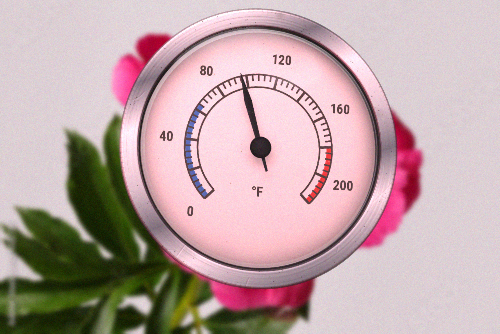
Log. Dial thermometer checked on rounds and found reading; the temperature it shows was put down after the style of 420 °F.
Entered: 96 °F
